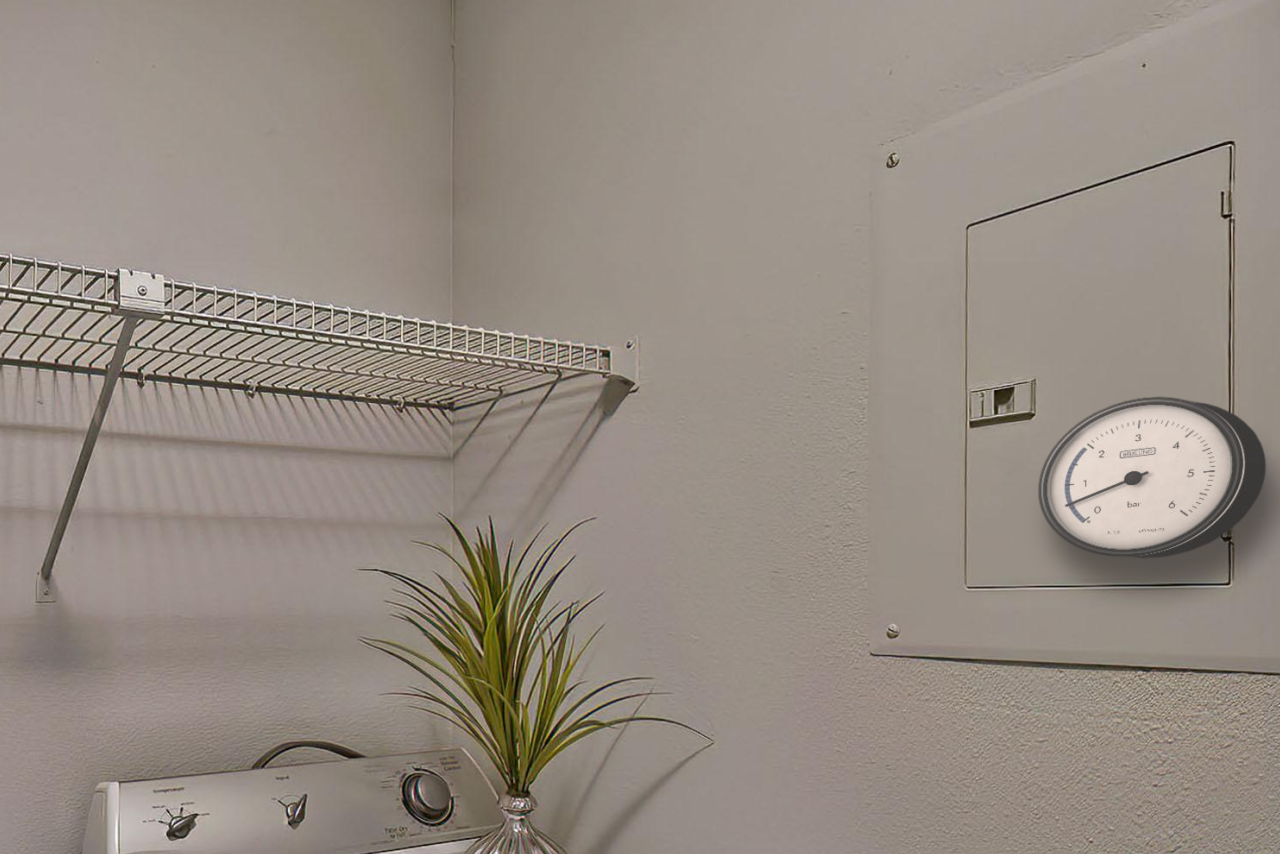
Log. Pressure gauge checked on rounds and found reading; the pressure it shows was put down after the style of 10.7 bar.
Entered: 0.5 bar
